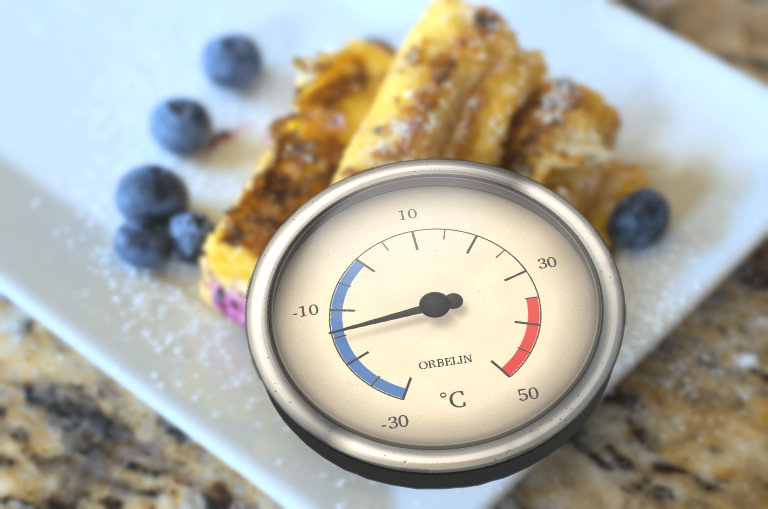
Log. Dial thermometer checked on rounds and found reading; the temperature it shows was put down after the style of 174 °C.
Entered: -15 °C
